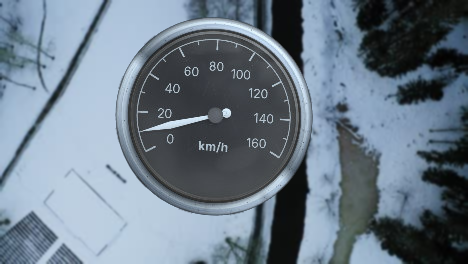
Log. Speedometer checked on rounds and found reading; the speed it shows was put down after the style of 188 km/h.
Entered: 10 km/h
